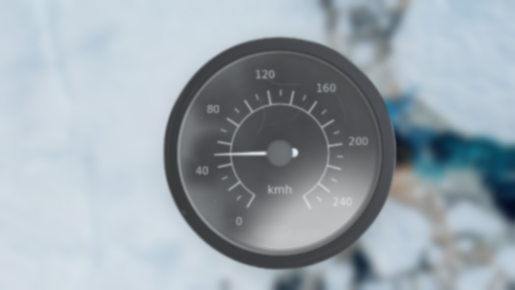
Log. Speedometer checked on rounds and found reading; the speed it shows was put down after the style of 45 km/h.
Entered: 50 km/h
